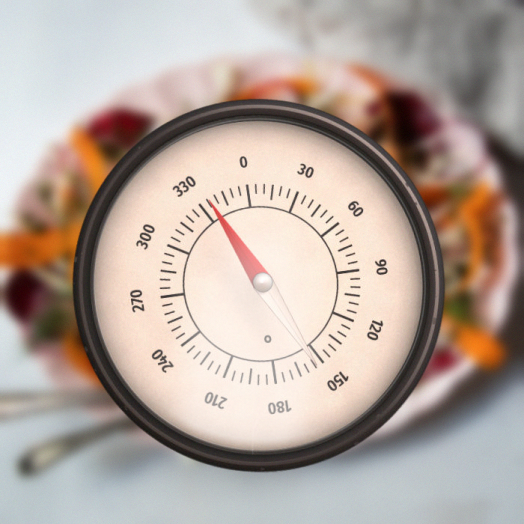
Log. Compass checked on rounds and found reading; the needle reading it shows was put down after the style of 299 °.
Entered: 335 °
